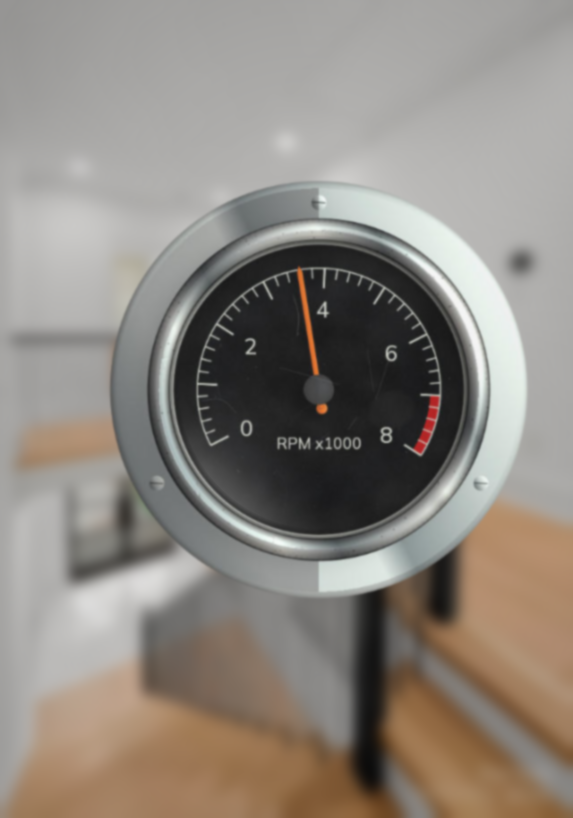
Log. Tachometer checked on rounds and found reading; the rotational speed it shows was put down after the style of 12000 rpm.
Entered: 3600 rpm
